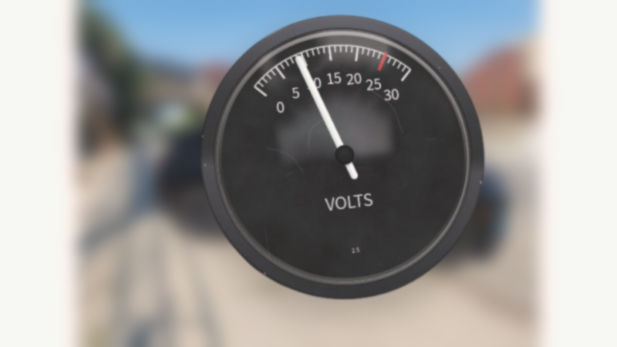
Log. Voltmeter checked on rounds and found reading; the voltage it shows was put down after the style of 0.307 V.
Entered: 9 V
